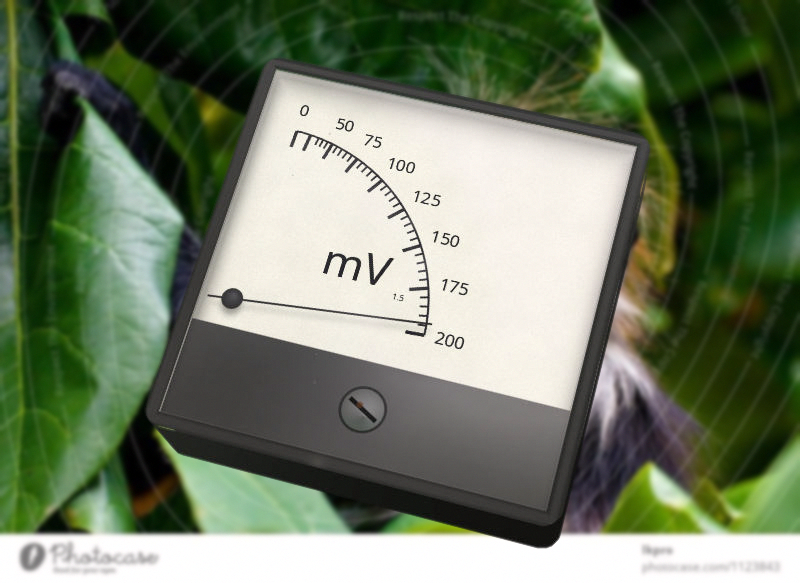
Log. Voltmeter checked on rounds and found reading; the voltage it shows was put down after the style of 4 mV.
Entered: 195 mV
